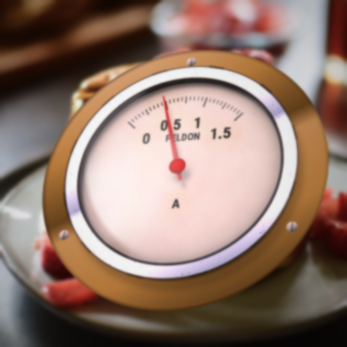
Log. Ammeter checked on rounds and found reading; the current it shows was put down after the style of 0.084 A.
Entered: 0.5 A
